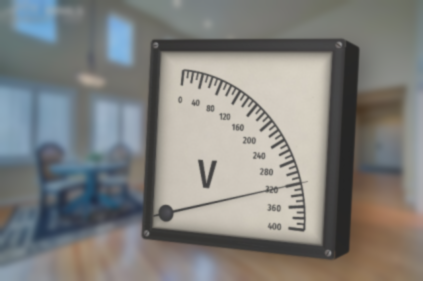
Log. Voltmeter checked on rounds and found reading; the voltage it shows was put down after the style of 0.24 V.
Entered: 320 V
